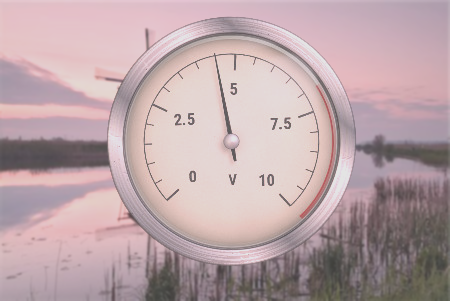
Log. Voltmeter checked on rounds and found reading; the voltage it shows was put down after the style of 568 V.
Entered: 4.5 V
